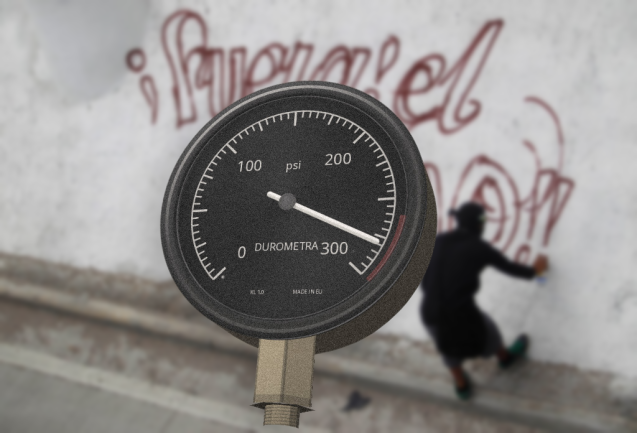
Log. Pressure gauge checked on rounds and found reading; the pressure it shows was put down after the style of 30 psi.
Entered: 280 psi
